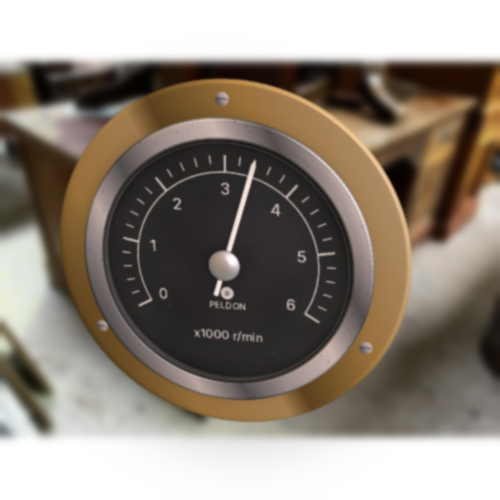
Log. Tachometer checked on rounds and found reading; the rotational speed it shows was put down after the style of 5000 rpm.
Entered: 3400 rpm
